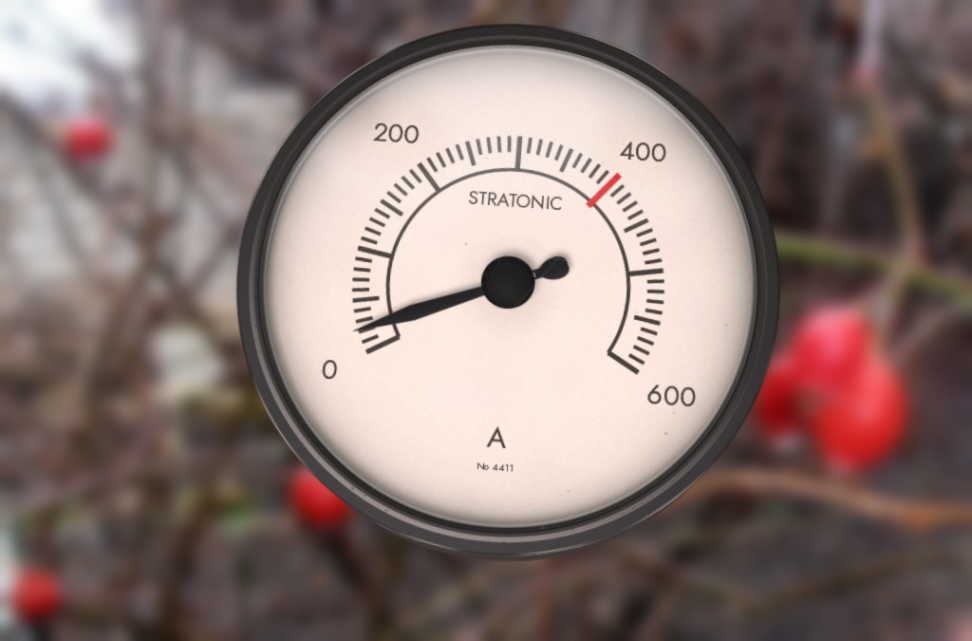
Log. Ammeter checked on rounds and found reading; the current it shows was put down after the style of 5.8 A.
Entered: 20 A
